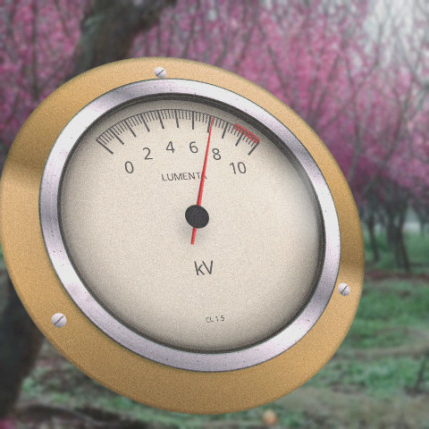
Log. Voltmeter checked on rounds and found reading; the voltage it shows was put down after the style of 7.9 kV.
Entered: 7 kV
